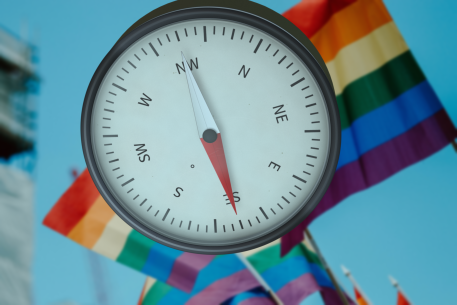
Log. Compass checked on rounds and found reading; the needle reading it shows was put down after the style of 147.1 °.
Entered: 135 °
